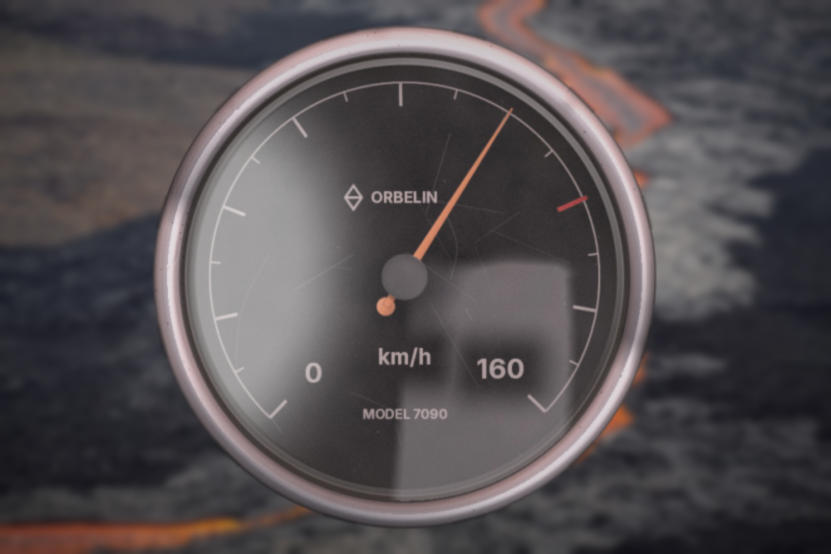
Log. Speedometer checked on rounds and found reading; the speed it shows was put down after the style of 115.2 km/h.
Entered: 100 km/h
